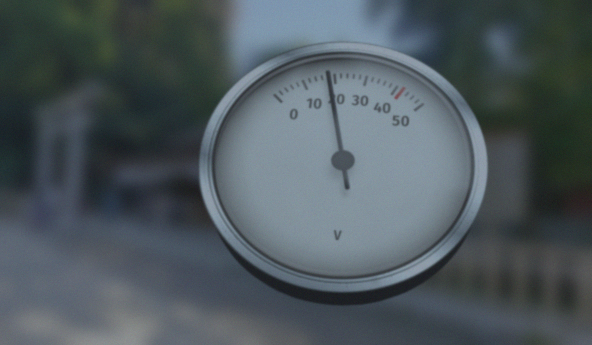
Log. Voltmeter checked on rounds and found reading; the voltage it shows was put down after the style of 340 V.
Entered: 18 V
